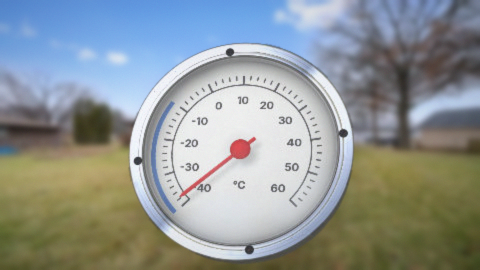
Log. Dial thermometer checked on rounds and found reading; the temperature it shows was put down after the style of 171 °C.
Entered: -38 °C
